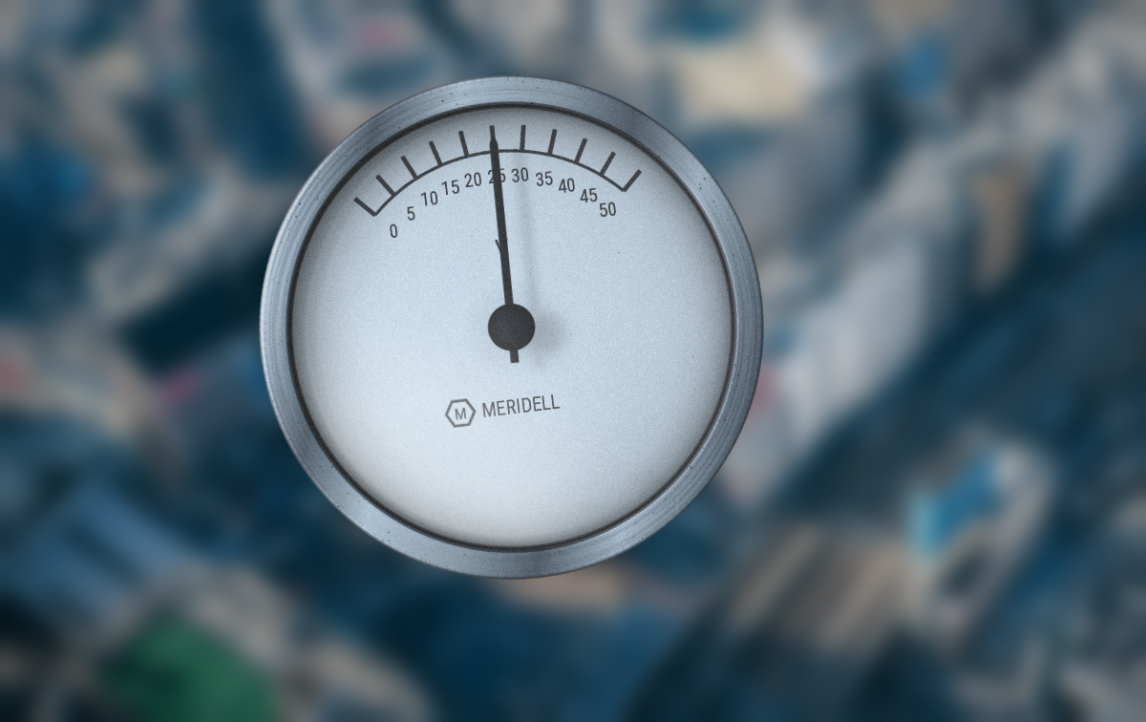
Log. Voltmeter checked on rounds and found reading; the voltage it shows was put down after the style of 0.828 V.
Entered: 25 V
